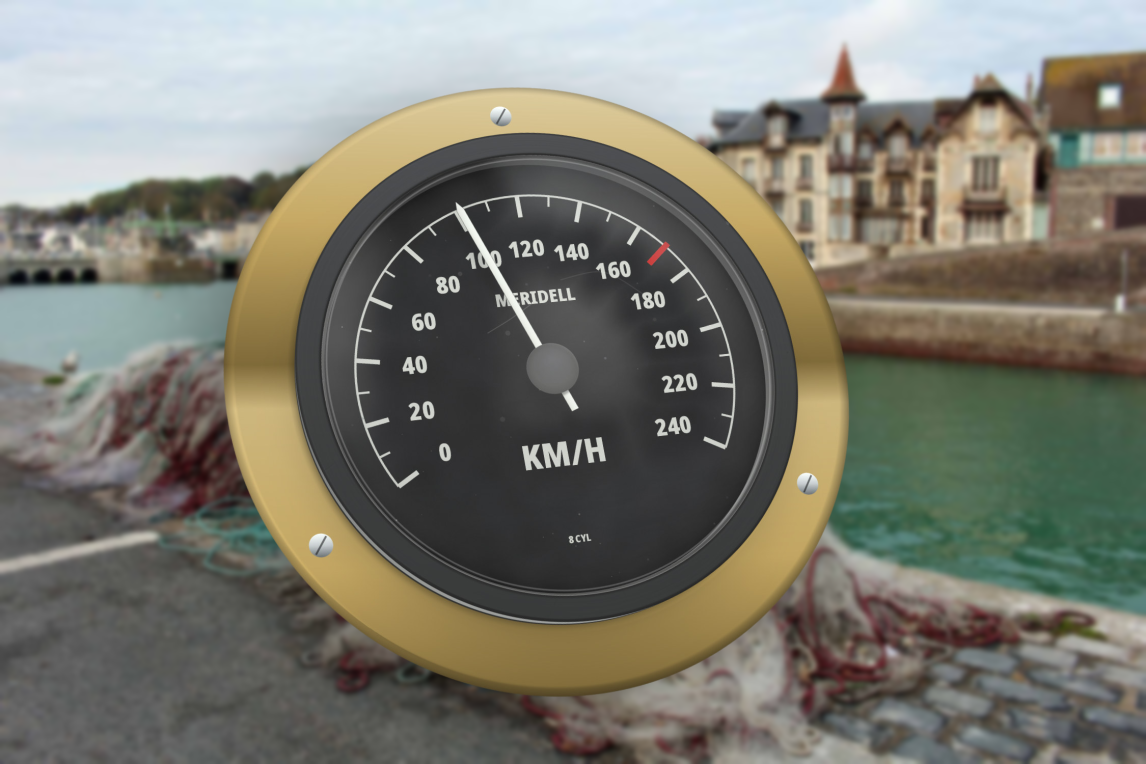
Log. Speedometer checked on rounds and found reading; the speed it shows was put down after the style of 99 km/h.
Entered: 100 km/h
